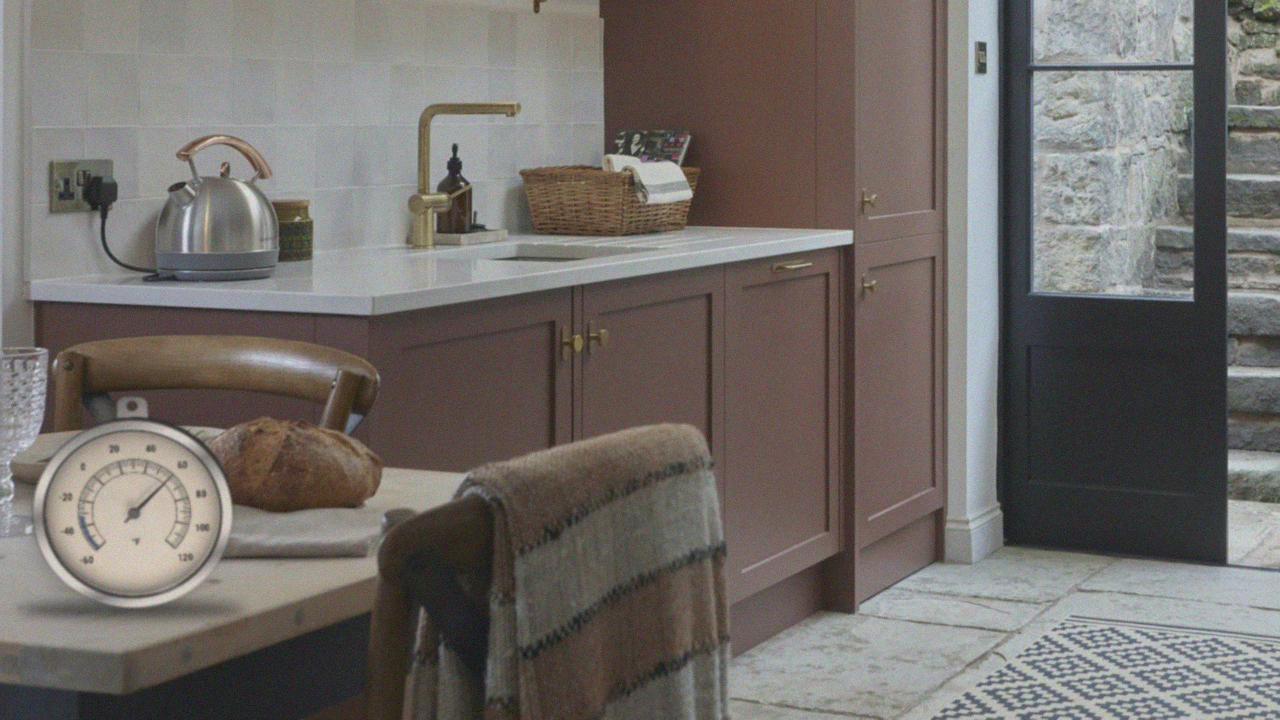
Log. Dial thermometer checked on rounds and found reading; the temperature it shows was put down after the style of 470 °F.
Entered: 60 °F
